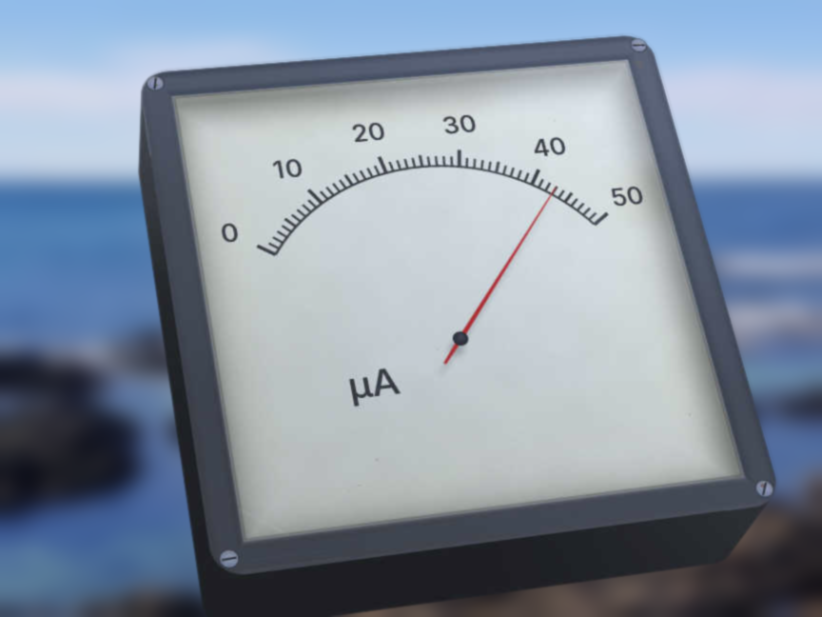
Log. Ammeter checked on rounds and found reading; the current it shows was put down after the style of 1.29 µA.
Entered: 43 µA
